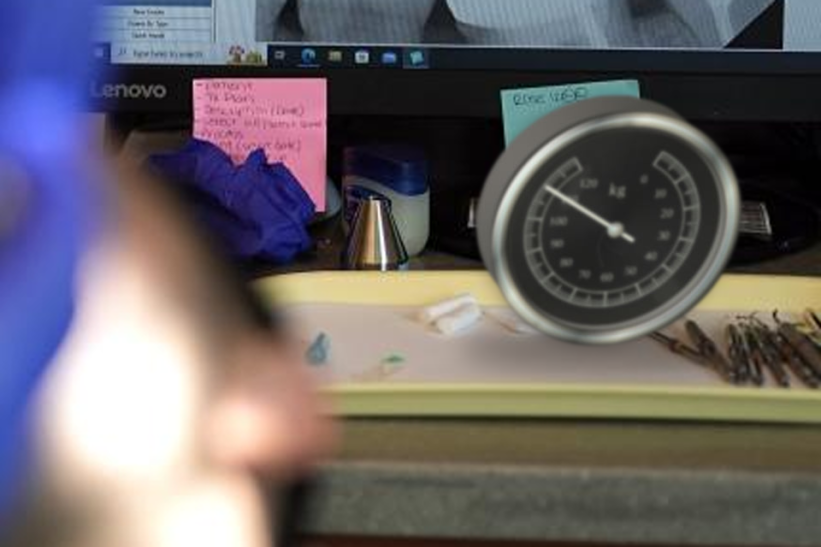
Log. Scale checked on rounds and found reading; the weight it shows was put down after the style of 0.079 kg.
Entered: 110 kg
